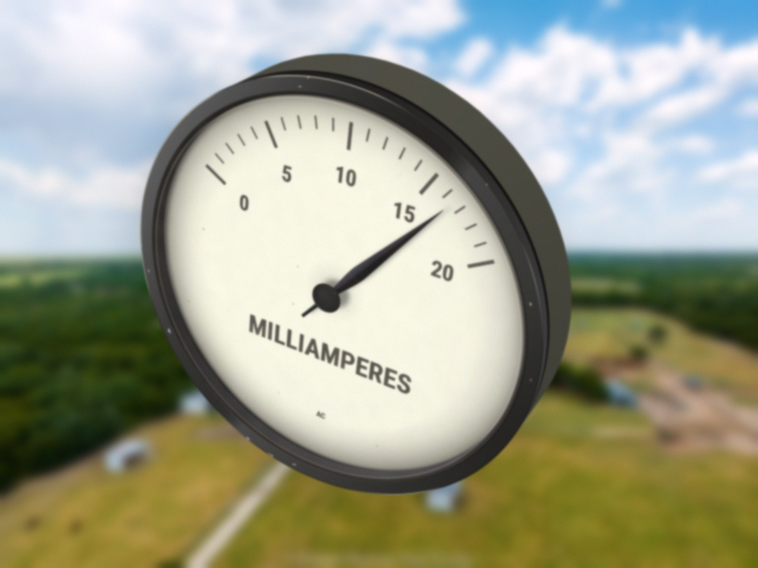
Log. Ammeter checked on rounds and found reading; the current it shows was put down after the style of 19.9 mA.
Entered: 16.5 mA
